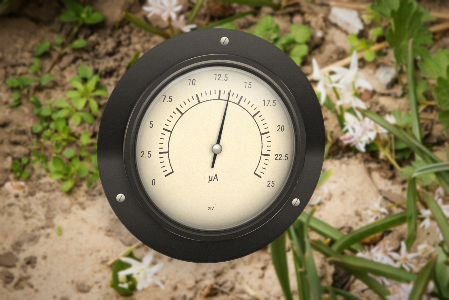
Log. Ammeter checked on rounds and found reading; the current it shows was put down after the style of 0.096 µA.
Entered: 13.5 µA
